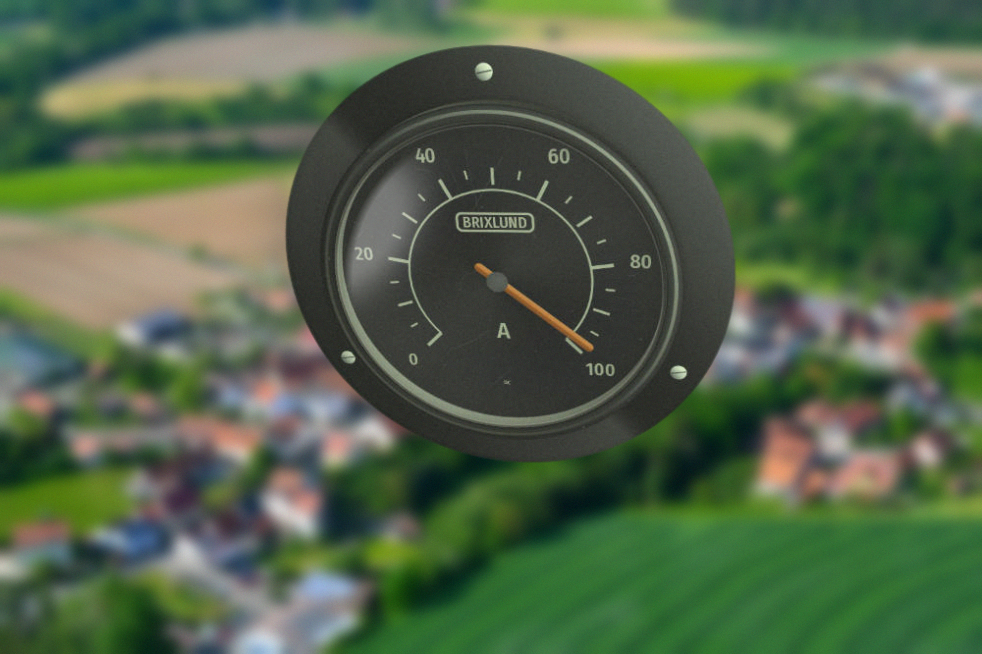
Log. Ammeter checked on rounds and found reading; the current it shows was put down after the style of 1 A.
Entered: 97.5 A
